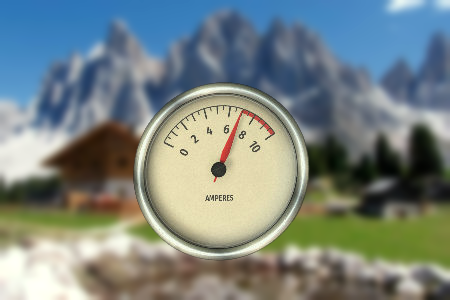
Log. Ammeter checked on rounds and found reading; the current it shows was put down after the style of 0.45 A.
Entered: 7 A
